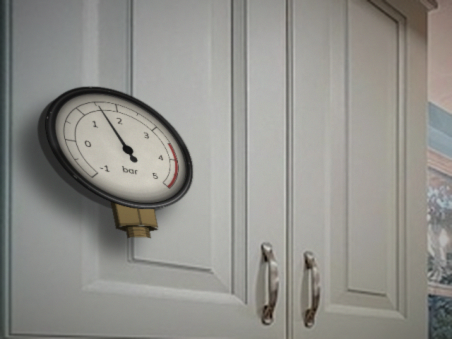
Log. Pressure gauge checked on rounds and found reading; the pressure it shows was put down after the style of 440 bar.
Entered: 1.5 bar
